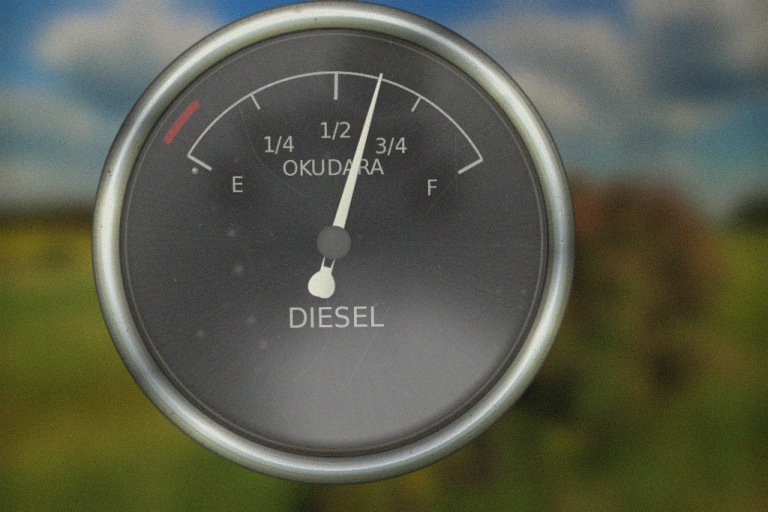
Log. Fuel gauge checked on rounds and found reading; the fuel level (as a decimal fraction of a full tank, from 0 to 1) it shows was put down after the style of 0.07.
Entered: 0.625
